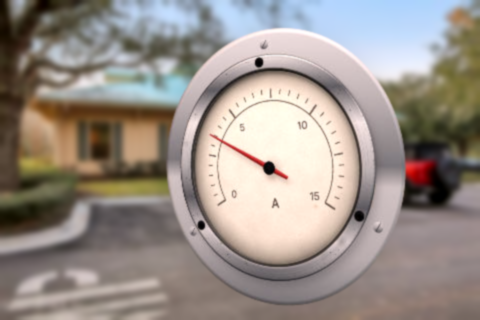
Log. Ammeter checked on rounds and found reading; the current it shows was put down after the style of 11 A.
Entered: 3.5 A
